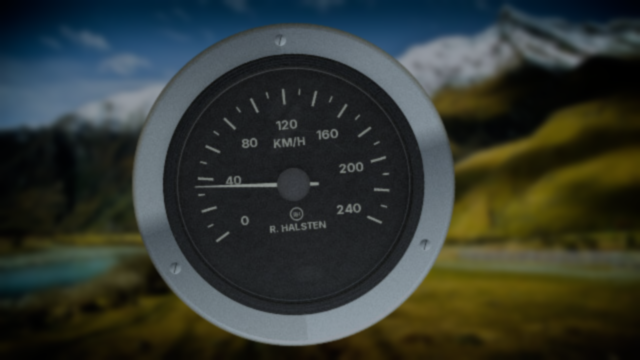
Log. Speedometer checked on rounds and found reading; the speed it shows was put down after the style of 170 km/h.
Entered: 35 km/h
